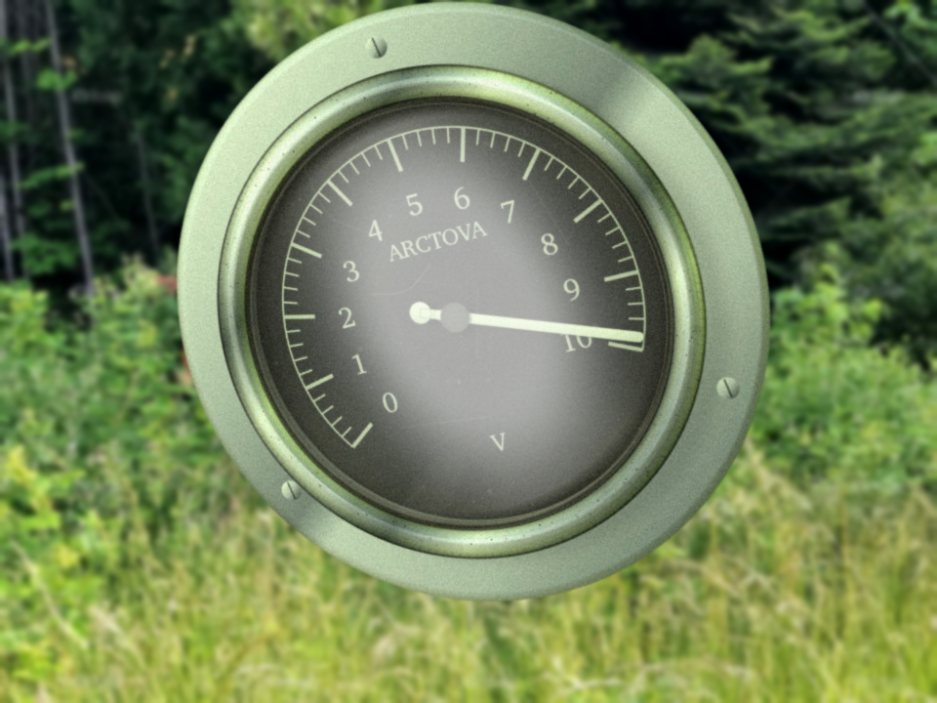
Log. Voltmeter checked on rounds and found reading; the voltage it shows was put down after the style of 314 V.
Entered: 9.8 V
